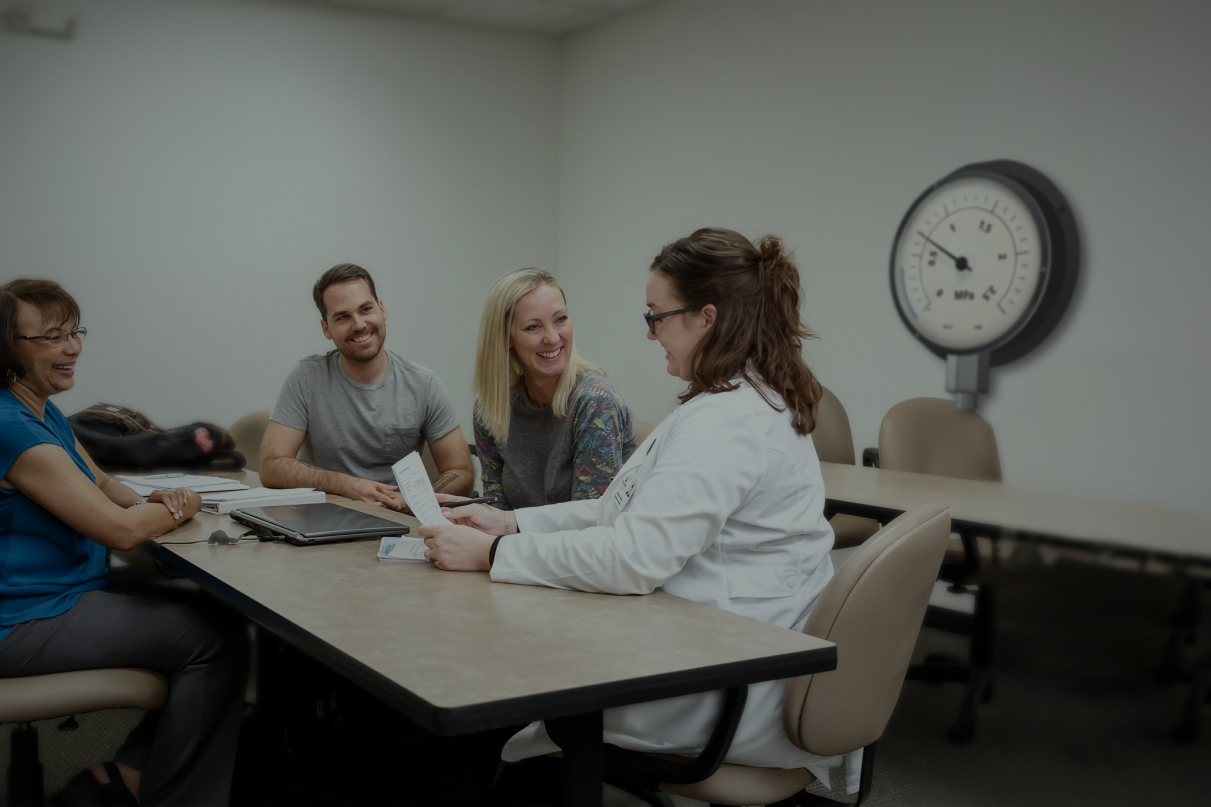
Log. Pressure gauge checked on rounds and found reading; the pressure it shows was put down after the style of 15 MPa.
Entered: 0.7 MPa
